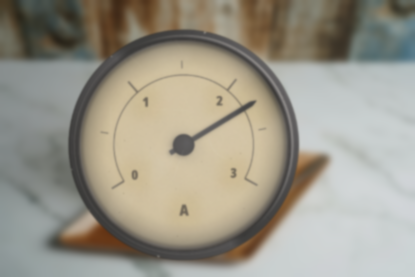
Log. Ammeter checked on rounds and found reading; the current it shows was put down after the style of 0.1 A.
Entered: 2.25 A
